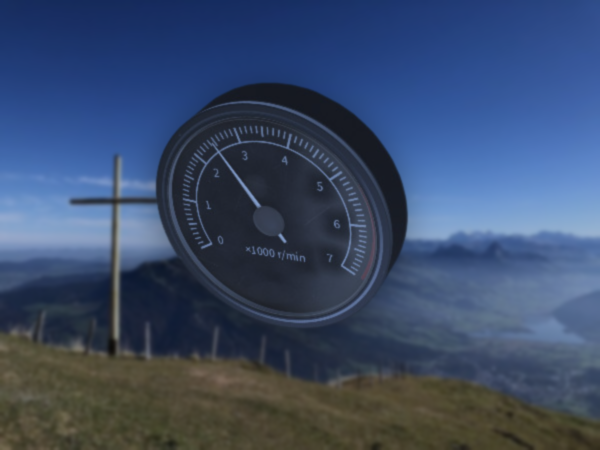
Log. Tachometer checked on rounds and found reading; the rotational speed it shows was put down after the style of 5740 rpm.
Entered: 2500 rpm
